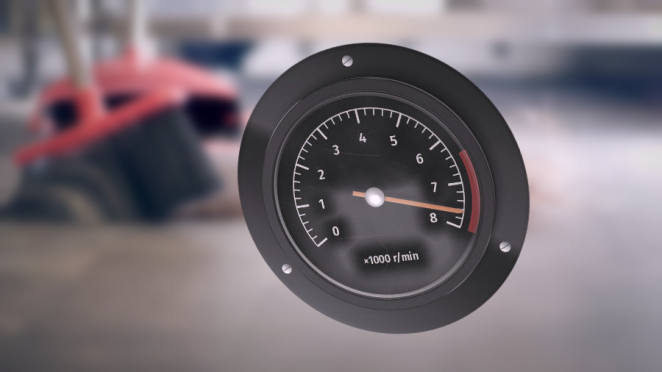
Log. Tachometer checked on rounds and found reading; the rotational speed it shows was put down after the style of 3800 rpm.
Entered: 7600 rpm
